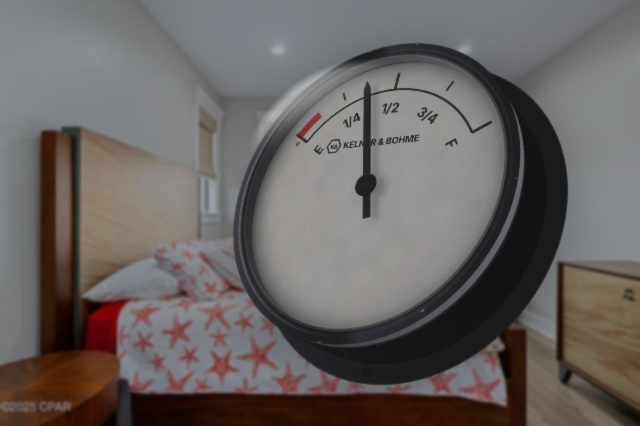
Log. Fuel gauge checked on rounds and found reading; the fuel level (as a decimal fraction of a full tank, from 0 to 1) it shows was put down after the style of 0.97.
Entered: 0.375
